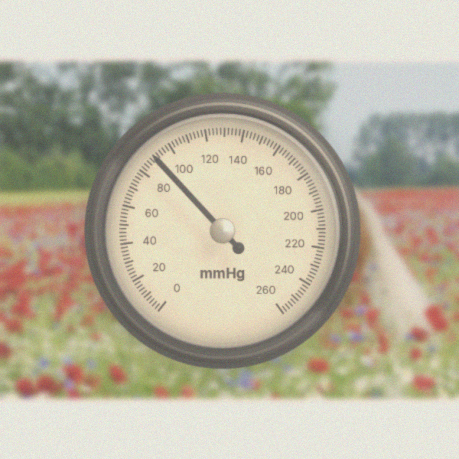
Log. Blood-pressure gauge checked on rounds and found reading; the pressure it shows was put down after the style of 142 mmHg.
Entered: 90 mmHg
